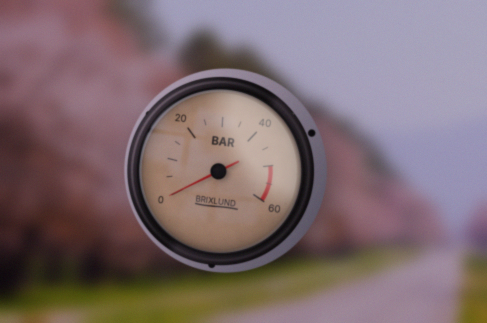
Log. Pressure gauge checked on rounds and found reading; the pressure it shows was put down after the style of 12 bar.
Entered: 0 bar
